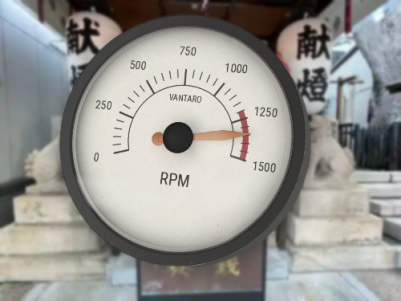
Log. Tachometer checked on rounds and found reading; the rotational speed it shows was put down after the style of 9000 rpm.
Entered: 1350 rpm
